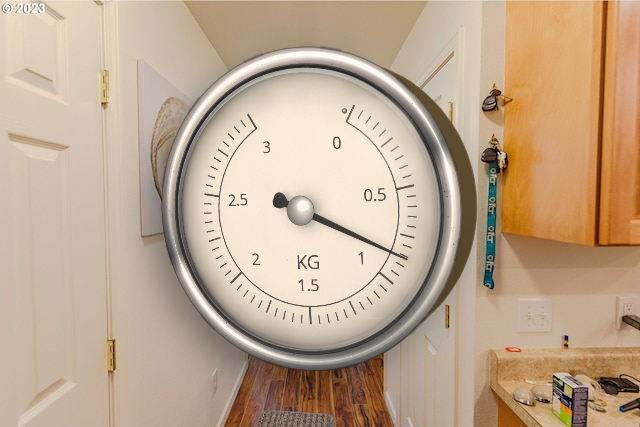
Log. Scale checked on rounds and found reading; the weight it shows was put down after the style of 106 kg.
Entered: 0.85 kg
